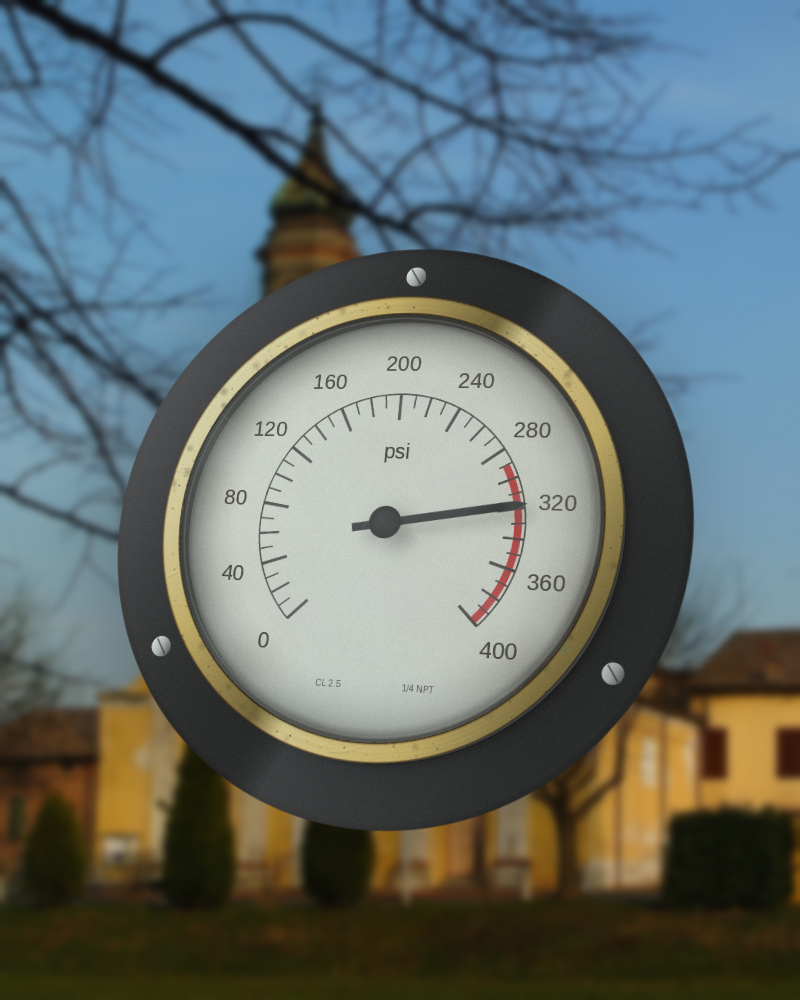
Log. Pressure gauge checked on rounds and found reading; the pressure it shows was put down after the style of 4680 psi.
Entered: 320 psi
